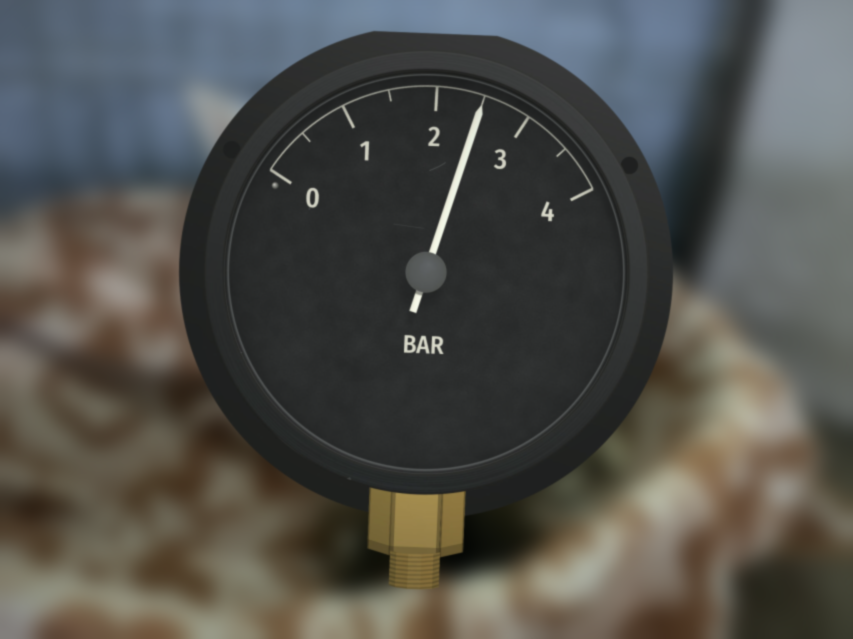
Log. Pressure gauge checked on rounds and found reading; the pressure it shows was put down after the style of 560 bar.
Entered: 2.5 bar
